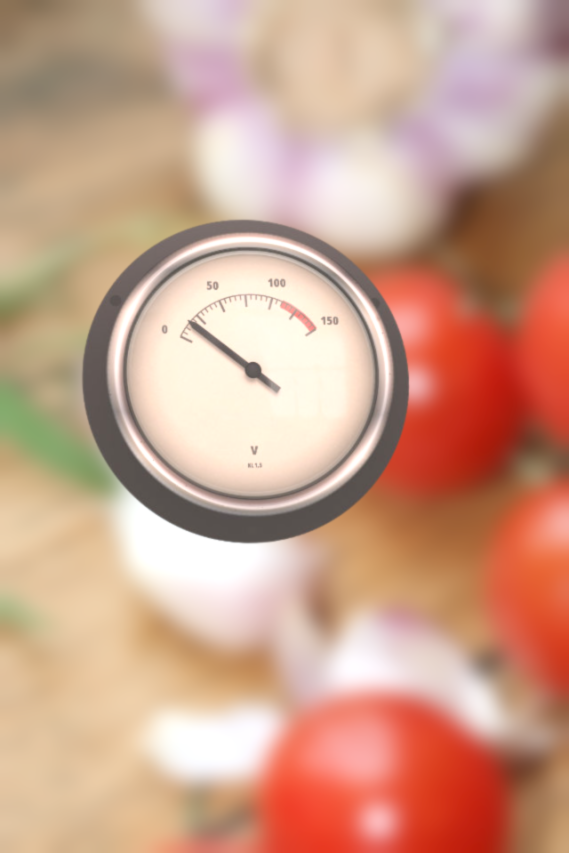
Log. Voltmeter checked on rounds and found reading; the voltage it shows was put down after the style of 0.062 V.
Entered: 15 V
